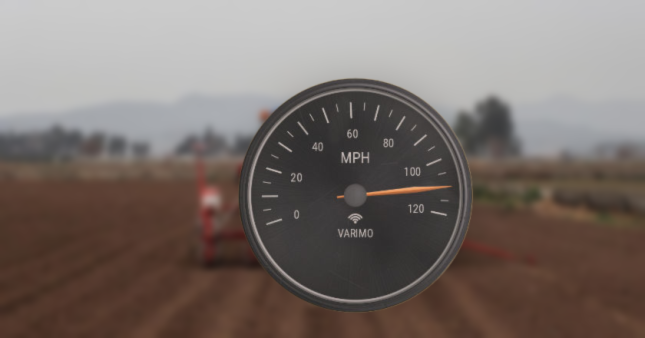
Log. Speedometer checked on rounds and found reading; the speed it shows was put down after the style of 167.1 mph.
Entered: 110 mph
